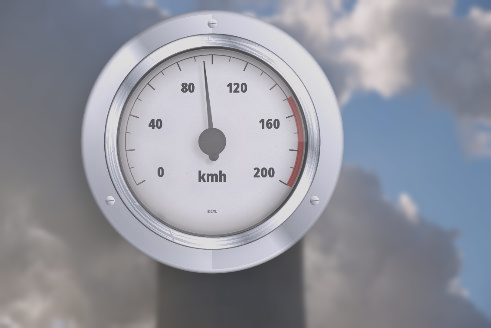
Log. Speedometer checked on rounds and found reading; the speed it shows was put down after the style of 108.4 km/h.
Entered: 95 km/h
